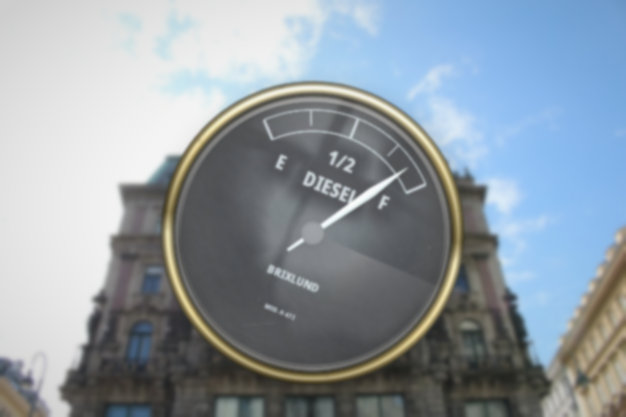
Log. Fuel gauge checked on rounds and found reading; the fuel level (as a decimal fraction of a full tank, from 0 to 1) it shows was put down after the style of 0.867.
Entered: 0.875
